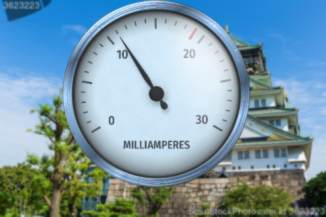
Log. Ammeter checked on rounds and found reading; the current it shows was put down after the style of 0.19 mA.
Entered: 11 mA
